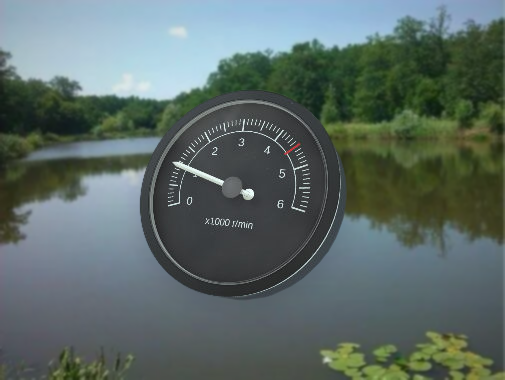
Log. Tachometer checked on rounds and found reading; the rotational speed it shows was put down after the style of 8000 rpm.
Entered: 1000 rpm
